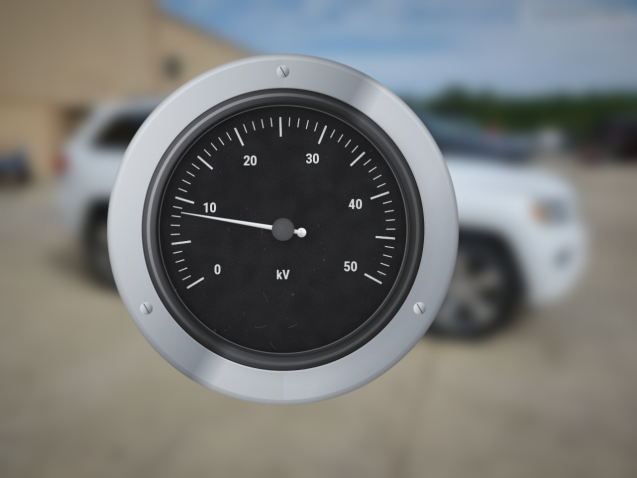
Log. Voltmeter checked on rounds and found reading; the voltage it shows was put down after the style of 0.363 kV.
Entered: 8.5 kV
